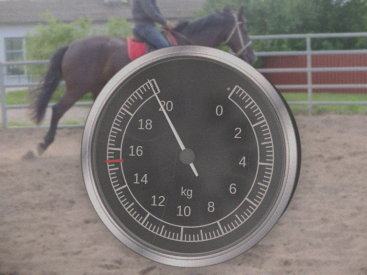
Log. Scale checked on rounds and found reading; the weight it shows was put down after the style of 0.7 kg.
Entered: 19.8 kg
